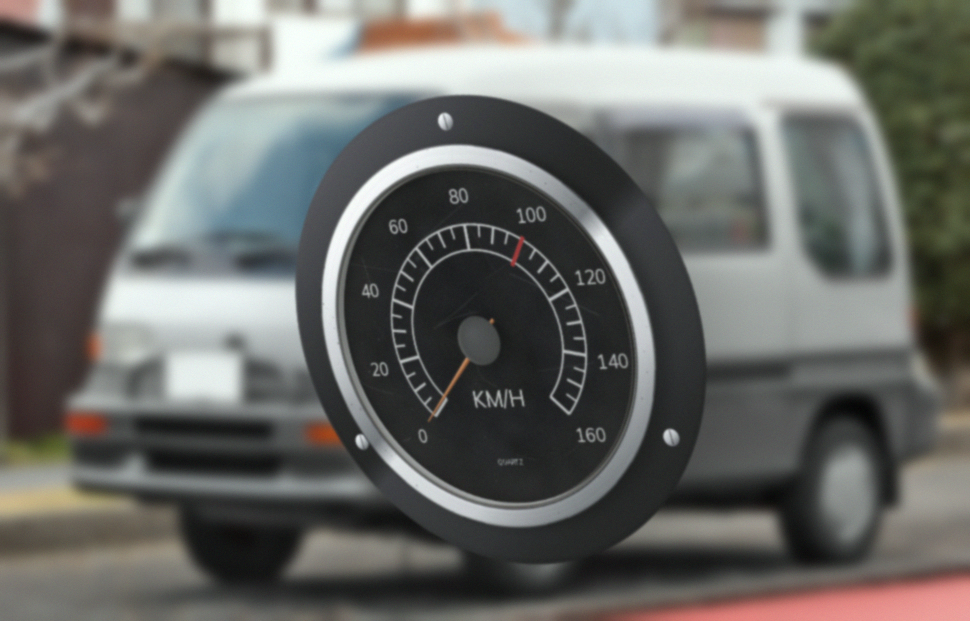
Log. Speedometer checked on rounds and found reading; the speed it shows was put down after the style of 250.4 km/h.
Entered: 0 km/h
